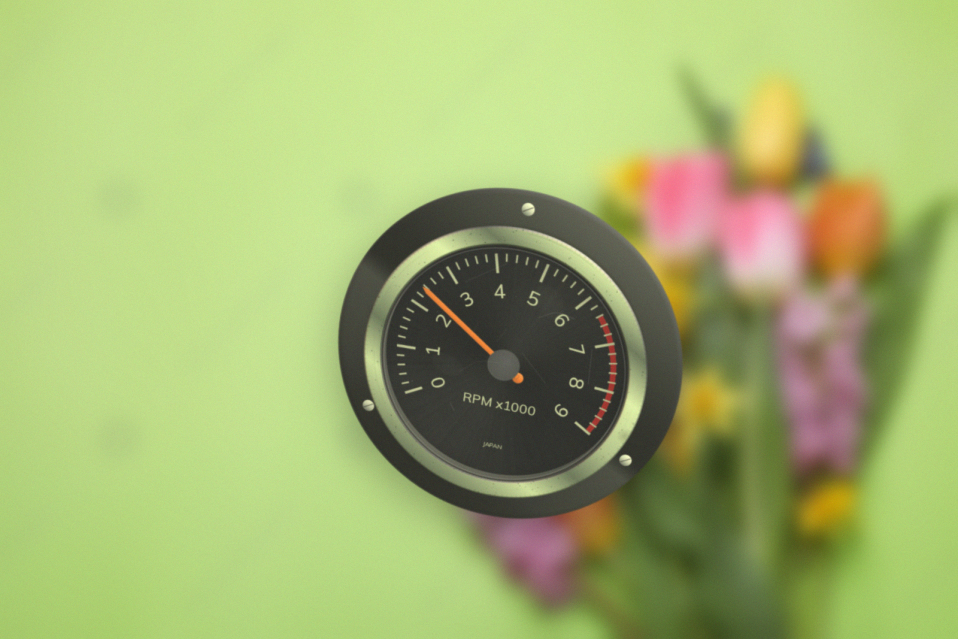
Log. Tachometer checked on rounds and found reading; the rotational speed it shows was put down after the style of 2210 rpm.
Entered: 2400 rpm
